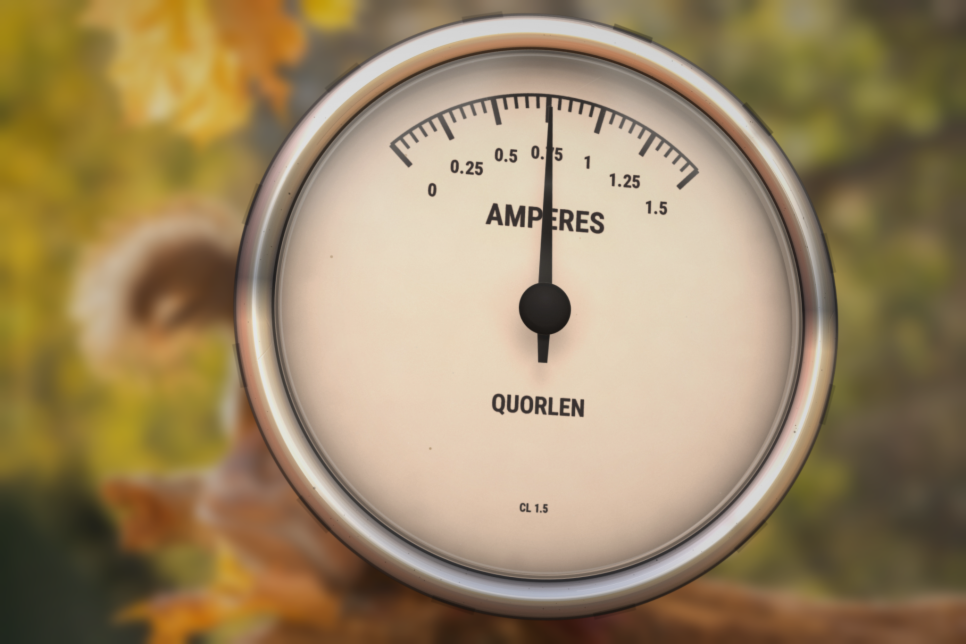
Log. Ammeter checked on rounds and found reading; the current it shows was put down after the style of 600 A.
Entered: 0.75 A
